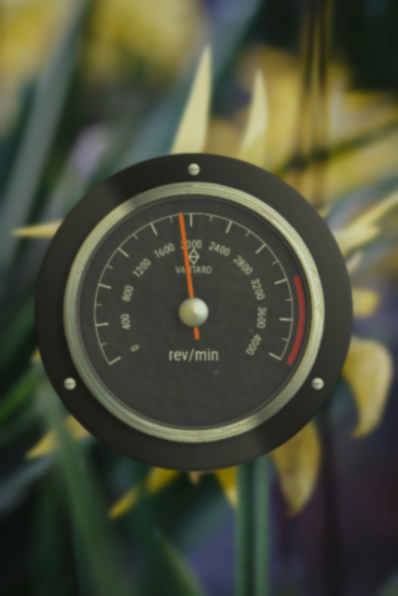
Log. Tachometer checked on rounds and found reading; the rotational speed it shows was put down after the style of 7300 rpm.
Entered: 1900 rpm
